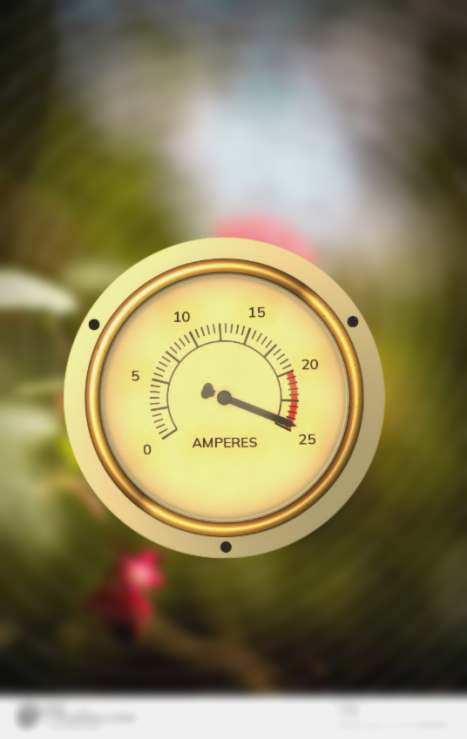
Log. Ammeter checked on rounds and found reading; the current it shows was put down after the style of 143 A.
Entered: 24.5 A
